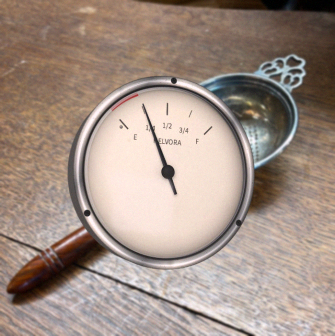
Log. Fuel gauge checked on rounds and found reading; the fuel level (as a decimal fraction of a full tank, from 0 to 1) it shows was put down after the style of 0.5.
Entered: 0.25
